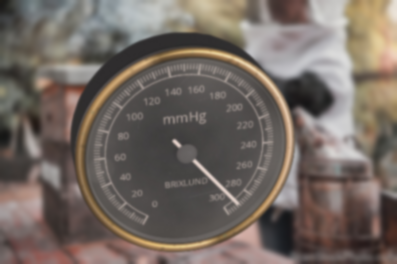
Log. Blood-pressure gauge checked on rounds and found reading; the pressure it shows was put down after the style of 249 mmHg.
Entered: 290 mmHg
